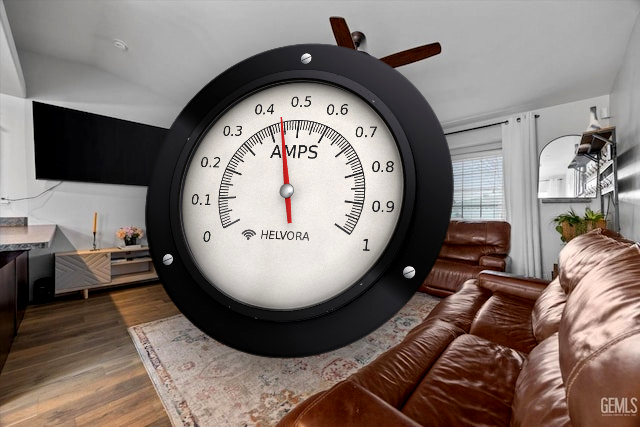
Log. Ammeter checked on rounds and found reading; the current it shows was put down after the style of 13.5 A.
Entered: 0.45 A
